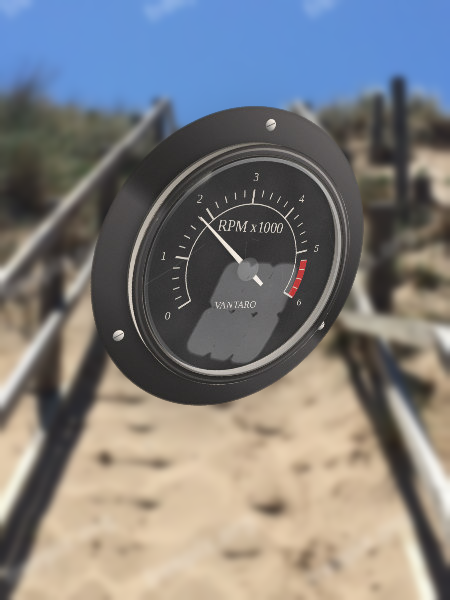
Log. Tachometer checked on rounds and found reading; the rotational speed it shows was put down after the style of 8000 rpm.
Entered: 1800 rpm
